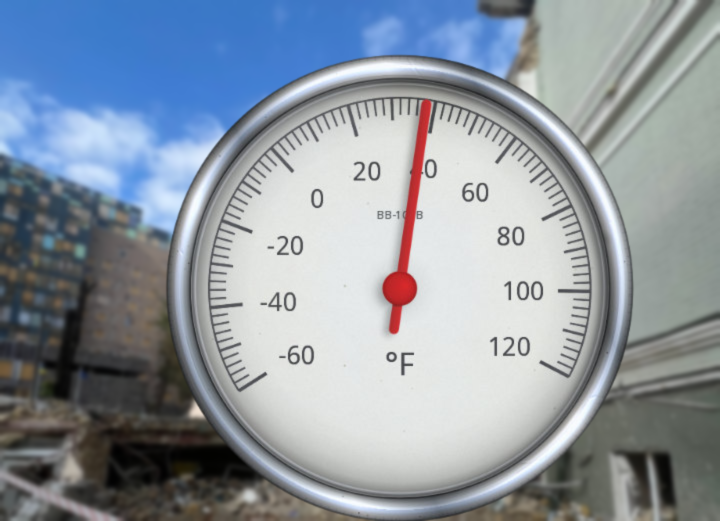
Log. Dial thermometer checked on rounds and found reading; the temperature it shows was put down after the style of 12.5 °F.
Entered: 38 °F
